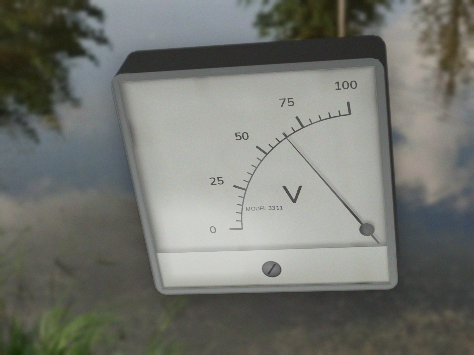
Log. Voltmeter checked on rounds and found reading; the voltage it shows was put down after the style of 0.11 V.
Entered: 65 V
